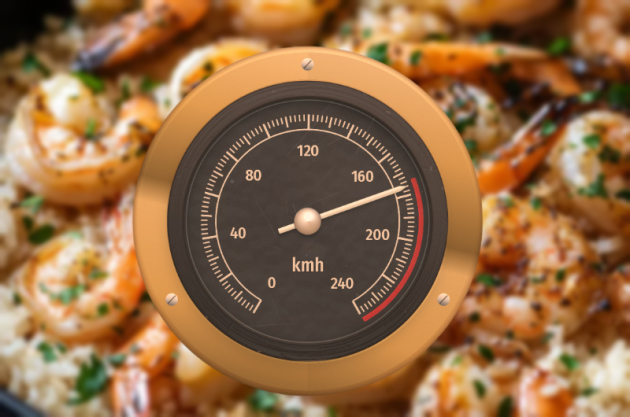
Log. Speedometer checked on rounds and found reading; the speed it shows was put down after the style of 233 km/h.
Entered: 176 km/h
